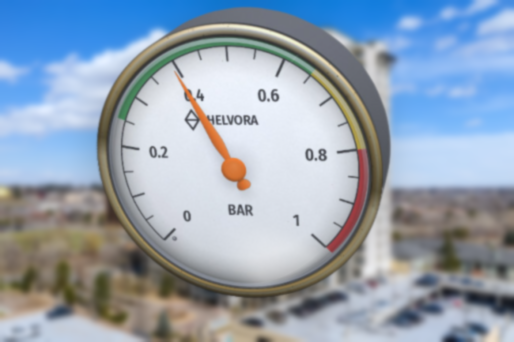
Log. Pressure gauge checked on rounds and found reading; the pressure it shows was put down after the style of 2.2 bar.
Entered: 0.4 bar
